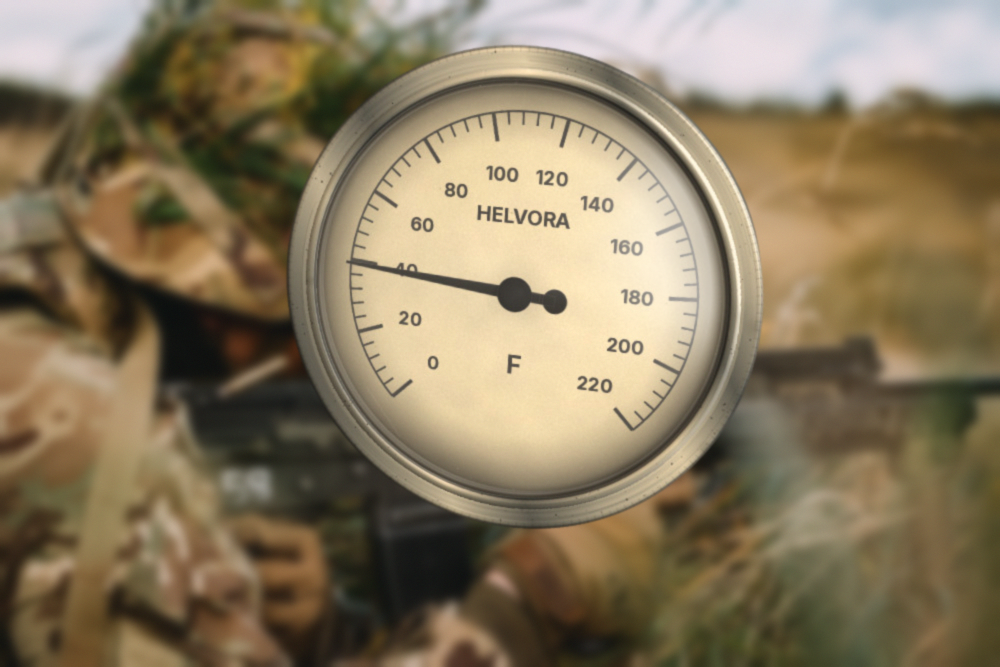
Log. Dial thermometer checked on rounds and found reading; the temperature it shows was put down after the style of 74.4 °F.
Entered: 40 °F
